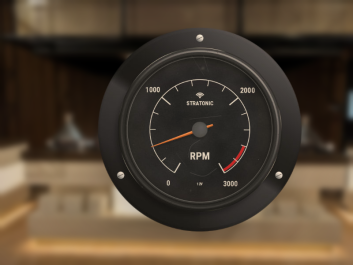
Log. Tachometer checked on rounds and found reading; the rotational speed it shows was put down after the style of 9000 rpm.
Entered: 400 rpm
